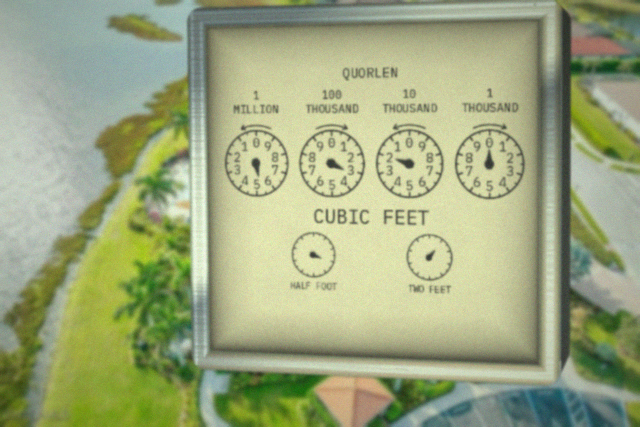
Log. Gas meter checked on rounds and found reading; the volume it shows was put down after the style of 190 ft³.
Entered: 532000 ft³
